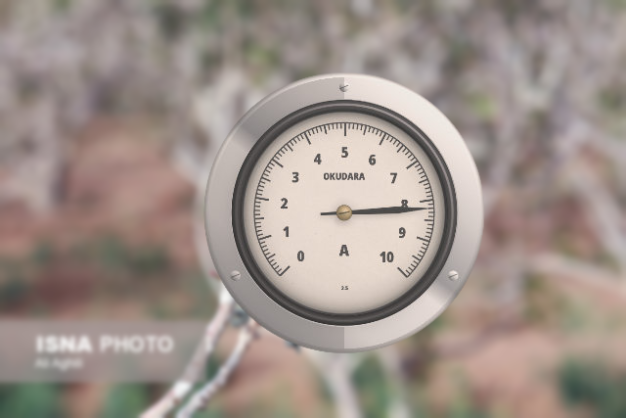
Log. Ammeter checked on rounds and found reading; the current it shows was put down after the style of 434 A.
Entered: 8.2 A
